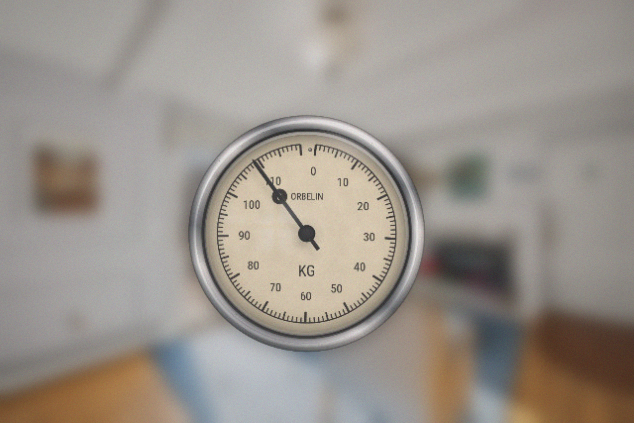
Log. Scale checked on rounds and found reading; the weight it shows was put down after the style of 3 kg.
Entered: 109 kg
